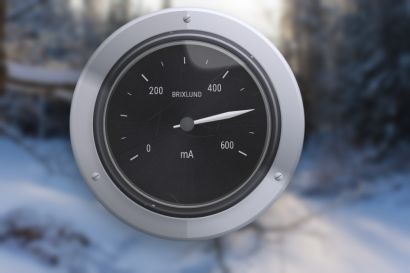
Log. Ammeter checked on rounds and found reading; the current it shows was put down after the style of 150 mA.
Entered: 500 mA
